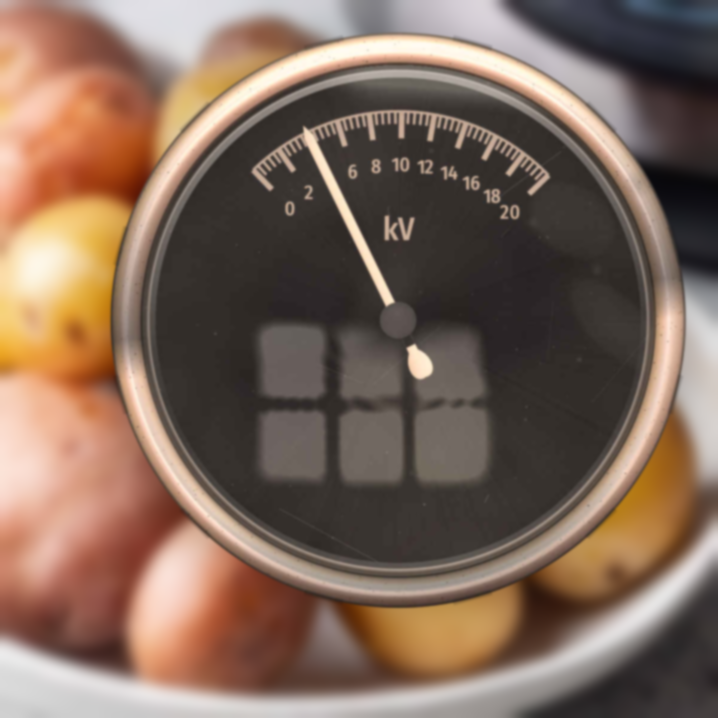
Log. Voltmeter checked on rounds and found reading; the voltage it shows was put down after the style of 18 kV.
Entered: 4 kV
